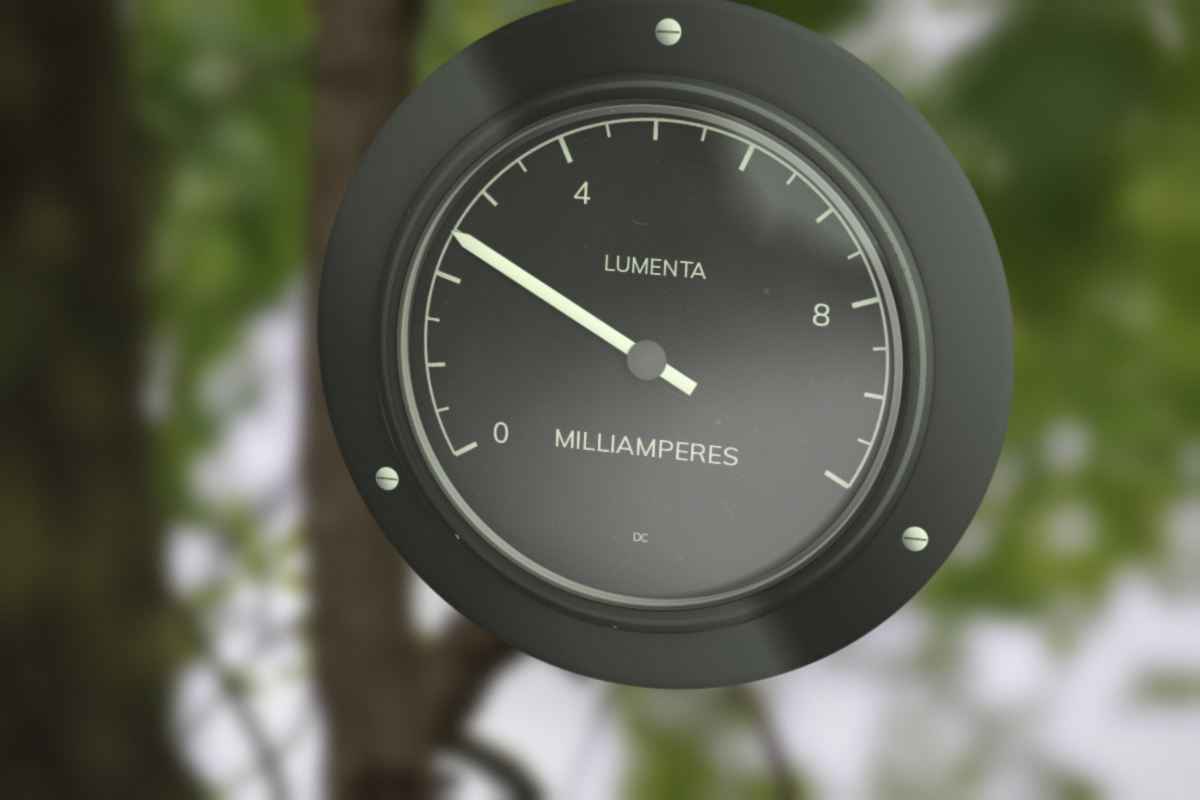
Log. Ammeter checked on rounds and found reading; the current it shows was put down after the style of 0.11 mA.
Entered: 2.5 mA
